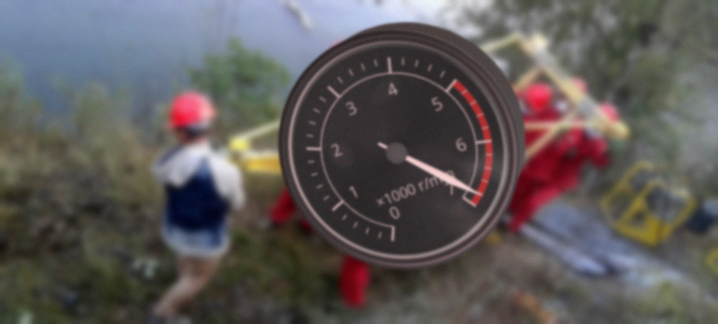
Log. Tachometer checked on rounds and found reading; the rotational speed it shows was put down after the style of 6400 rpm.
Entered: 6800 rpm
